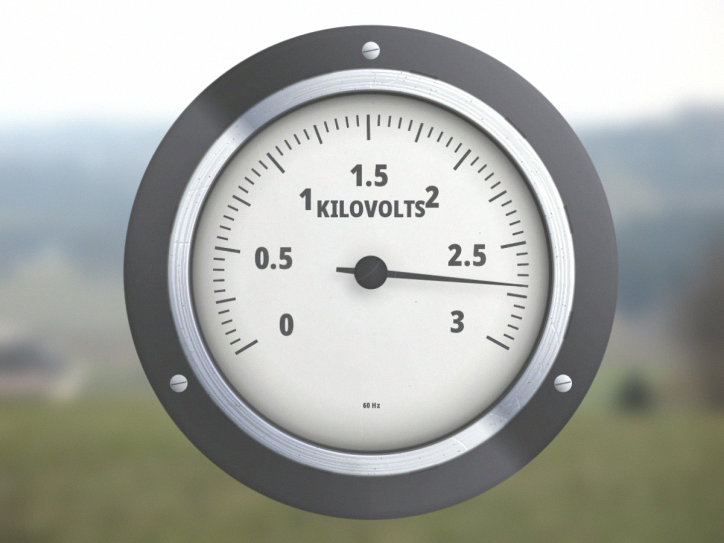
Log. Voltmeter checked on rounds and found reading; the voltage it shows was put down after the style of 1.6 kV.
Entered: 2.7 kV
